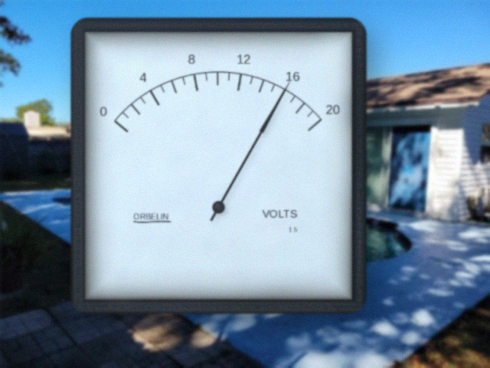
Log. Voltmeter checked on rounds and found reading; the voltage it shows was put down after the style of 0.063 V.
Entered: 16 V
